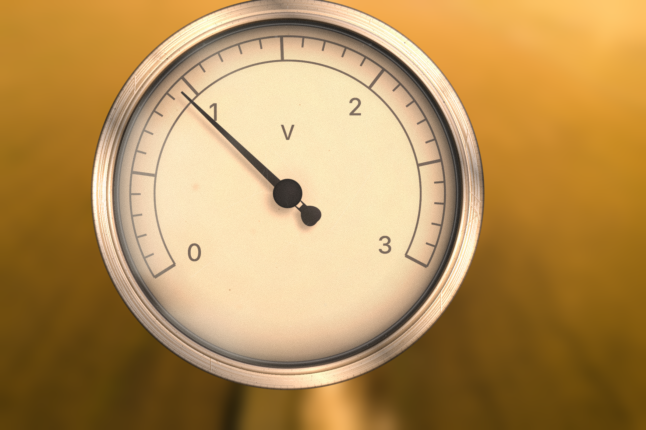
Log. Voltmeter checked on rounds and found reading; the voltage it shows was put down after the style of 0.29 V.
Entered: 0.95 V
